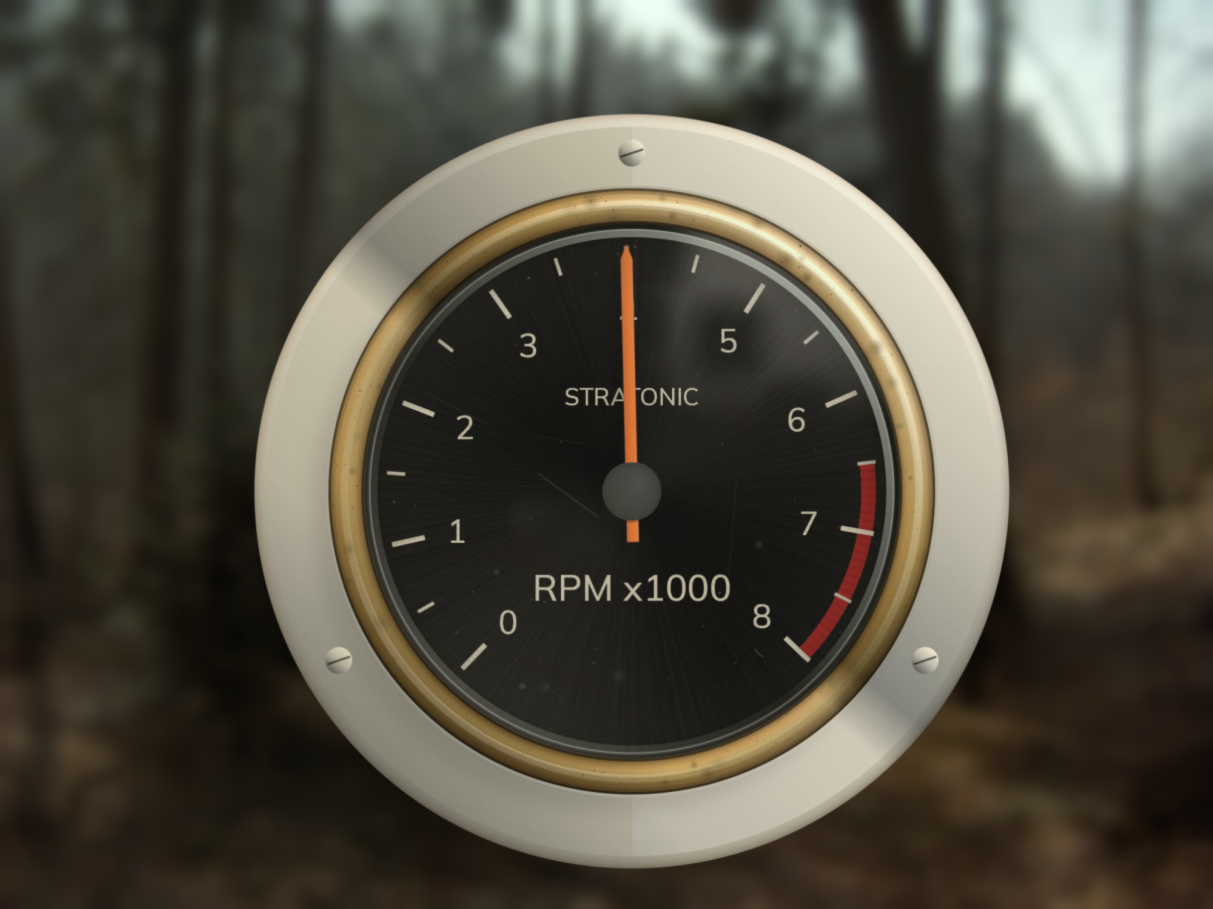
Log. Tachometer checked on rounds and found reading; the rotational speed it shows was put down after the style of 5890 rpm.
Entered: 4000 rpm
